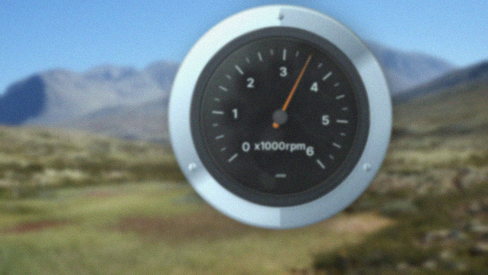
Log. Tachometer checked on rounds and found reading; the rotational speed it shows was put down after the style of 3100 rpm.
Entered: 3500 rpm
